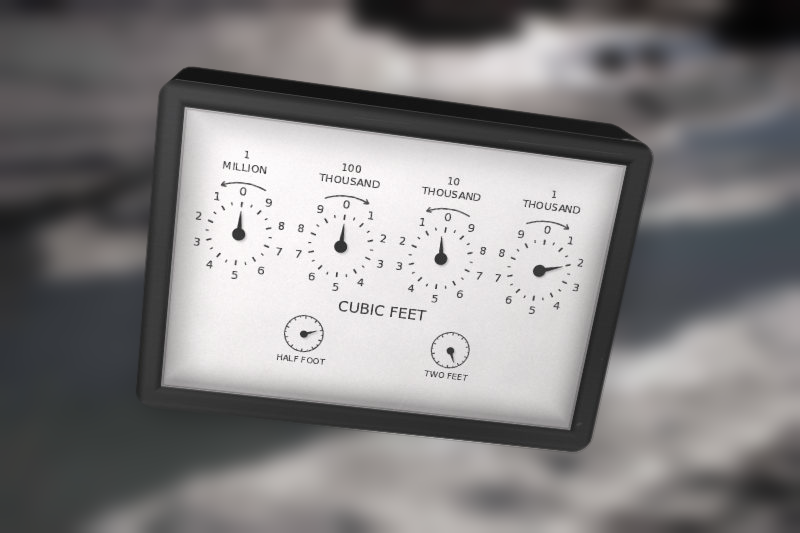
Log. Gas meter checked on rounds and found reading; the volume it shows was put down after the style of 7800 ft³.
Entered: 200 ft³
